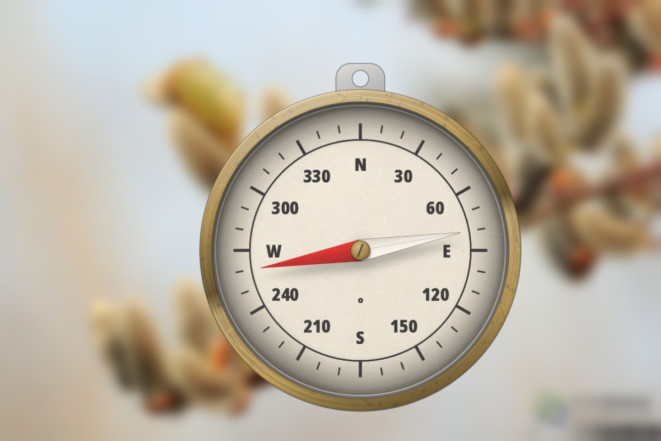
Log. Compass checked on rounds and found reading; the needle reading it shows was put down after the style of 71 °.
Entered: 260 °
